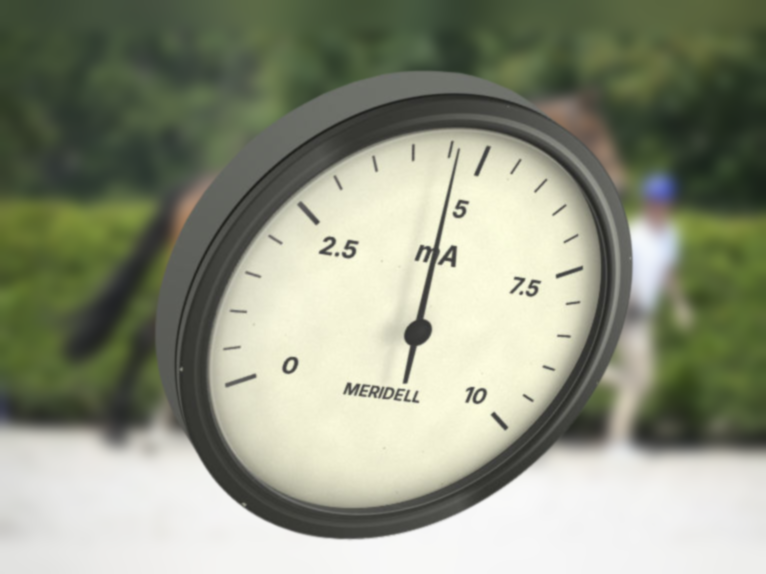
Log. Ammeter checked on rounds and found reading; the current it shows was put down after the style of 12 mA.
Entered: 4.5 mA
